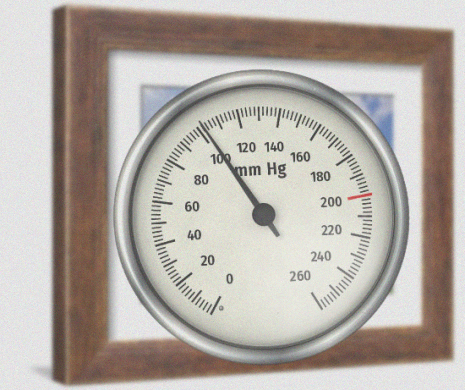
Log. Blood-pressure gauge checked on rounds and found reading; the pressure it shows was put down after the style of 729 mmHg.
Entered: 102 mmHg
